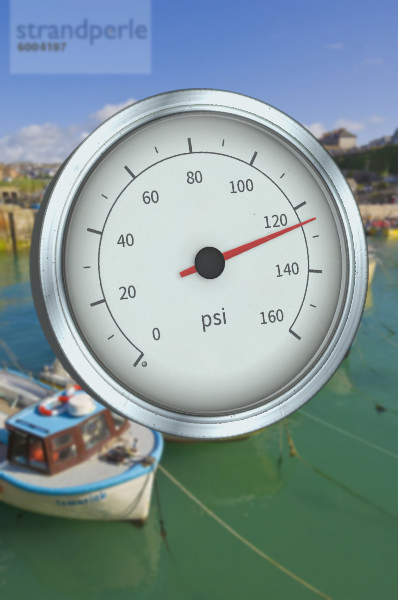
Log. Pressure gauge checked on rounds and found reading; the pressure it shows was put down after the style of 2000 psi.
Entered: 125 psi
